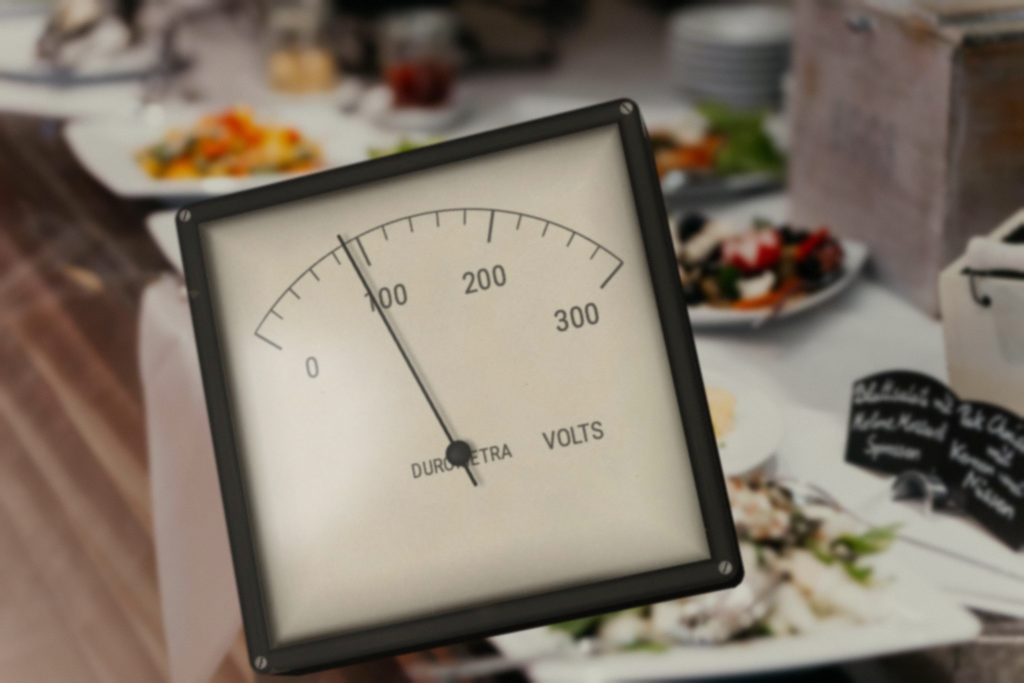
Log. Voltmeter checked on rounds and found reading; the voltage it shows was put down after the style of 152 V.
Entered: 90 V
